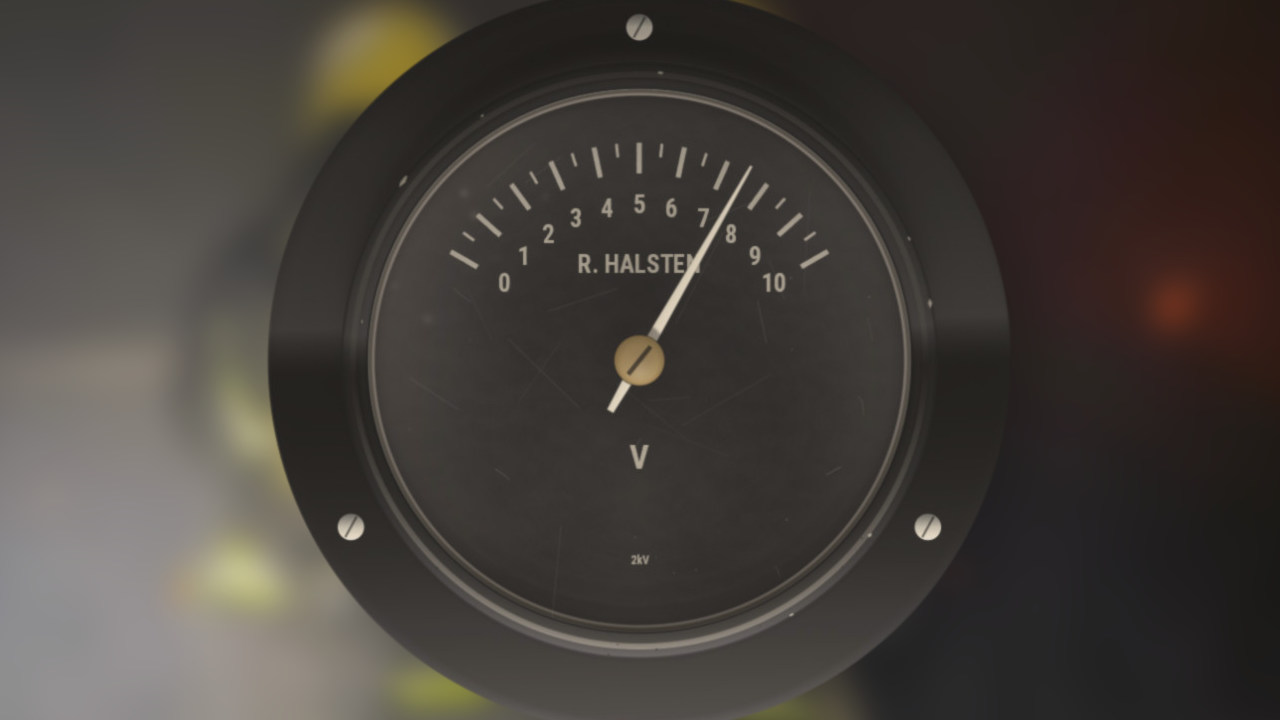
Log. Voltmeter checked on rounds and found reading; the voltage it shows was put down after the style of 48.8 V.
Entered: 7.5 V
